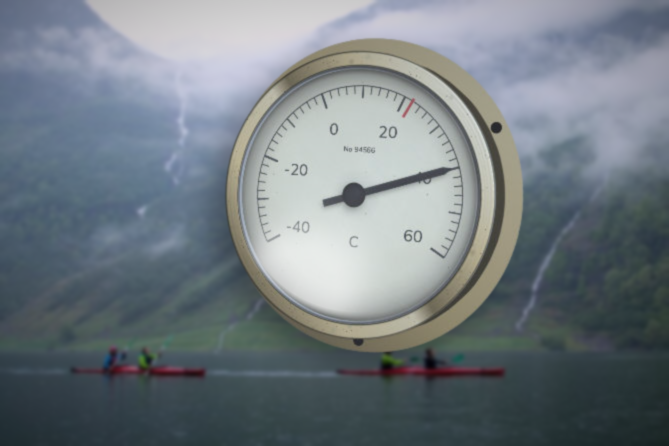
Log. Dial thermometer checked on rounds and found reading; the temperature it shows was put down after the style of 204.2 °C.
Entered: 40 °C
